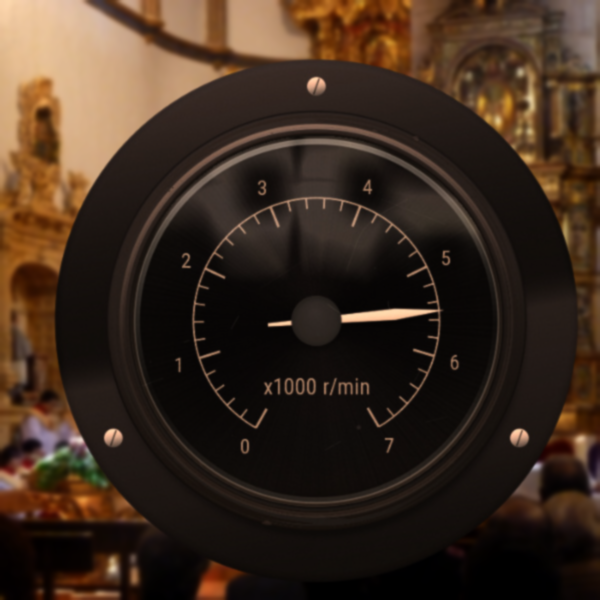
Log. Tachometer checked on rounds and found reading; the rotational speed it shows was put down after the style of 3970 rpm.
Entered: 5500 rpm
